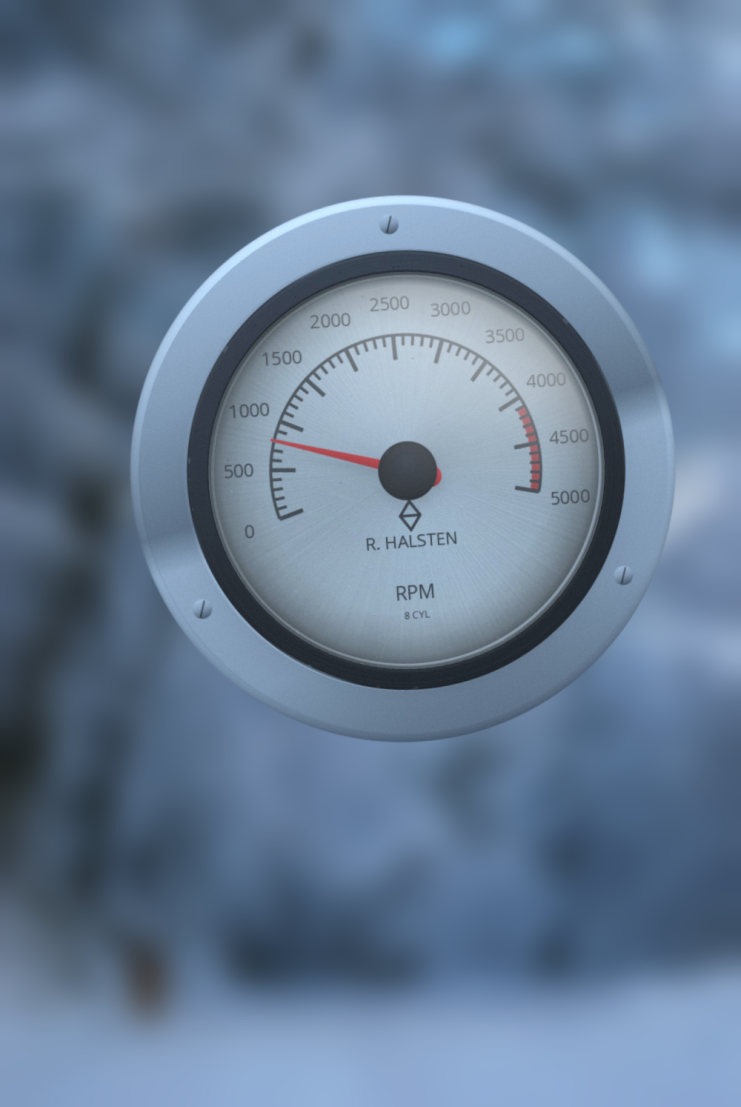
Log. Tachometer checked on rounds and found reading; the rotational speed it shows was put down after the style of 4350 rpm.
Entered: 800 rpm
